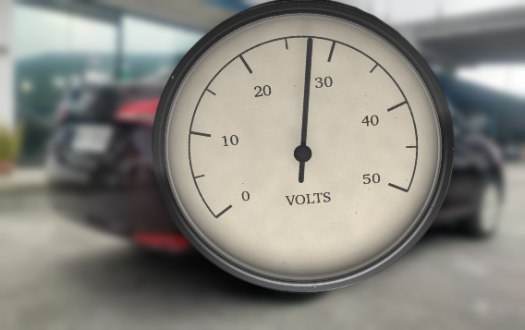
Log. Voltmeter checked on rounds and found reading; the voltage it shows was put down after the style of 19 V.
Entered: 27.5 V
